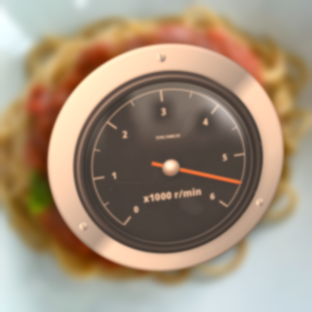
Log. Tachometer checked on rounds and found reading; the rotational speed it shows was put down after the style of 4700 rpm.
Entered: 5500 rpm
